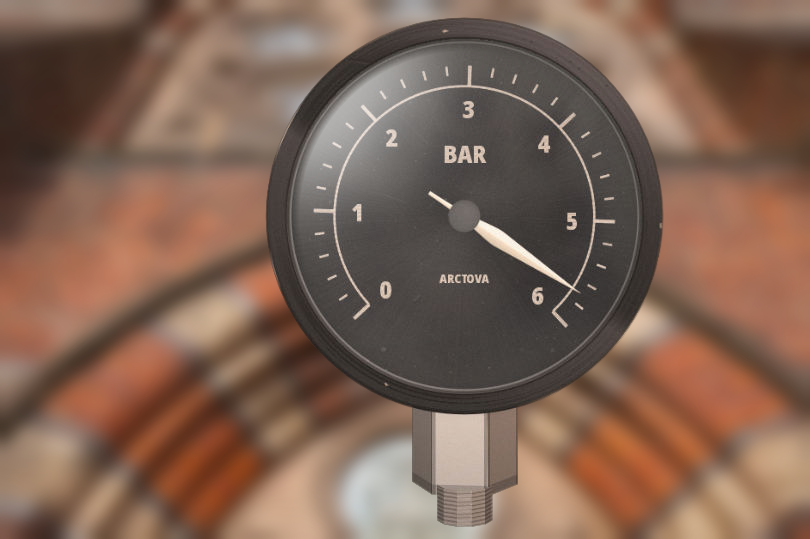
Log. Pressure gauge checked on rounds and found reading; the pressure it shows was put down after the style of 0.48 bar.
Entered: 5.7 bar
